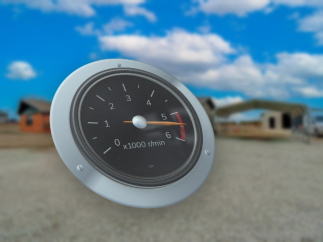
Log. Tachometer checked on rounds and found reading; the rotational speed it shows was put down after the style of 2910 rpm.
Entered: 5500 rpm
